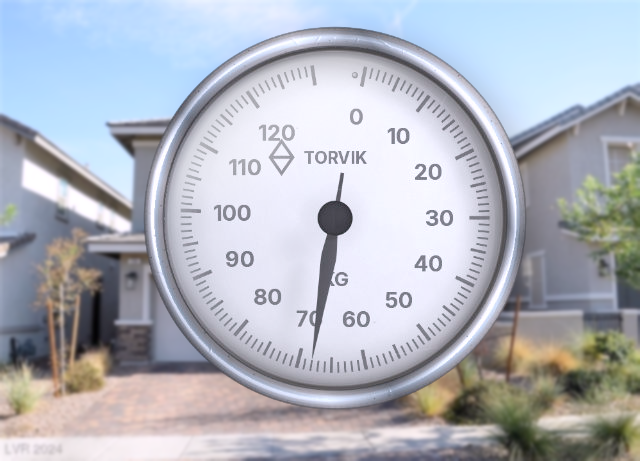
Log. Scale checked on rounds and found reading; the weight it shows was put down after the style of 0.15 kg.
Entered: 68 kg
